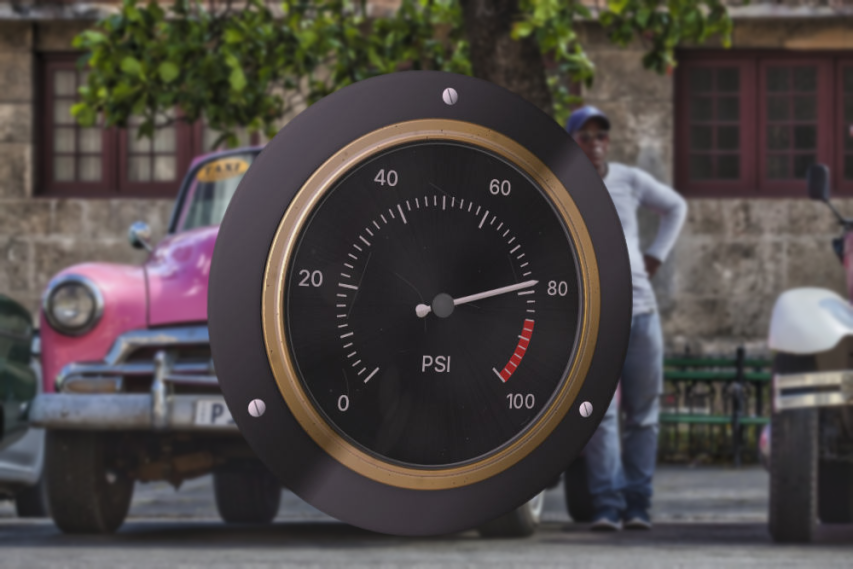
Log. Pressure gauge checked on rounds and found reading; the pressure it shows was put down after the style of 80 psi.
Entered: 78 psi
